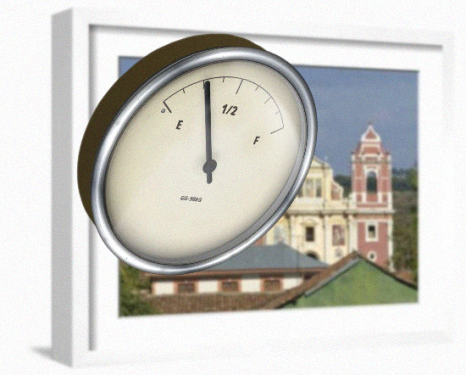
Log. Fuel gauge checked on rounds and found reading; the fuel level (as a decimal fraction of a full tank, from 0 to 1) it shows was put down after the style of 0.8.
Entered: 0.25
